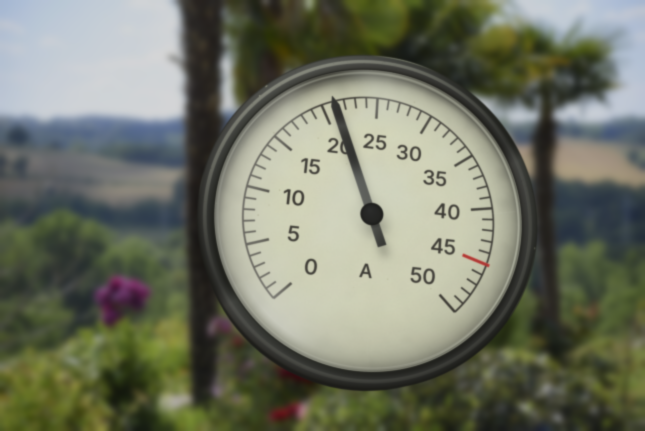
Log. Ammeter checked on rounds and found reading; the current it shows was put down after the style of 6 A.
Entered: 21 A
